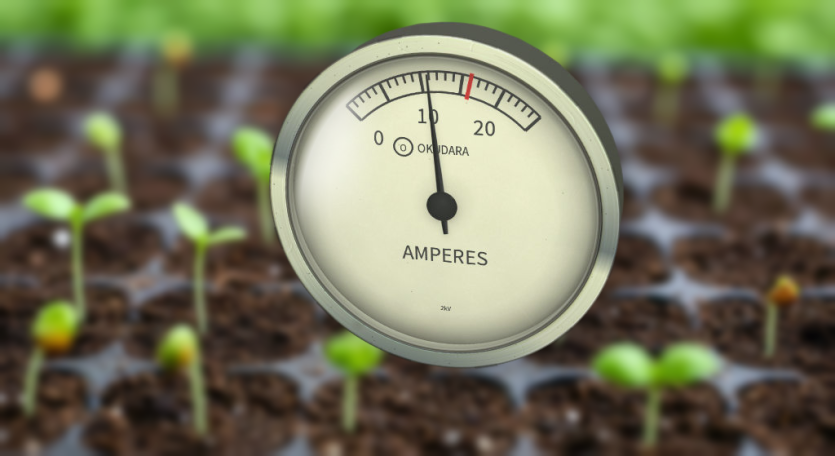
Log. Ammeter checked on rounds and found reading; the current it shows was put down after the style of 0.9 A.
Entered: 11 A
